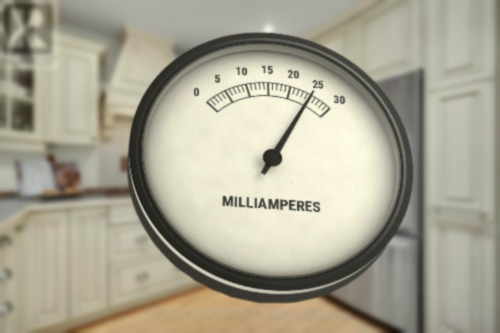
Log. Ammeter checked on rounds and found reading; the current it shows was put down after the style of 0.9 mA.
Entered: 25 mA
